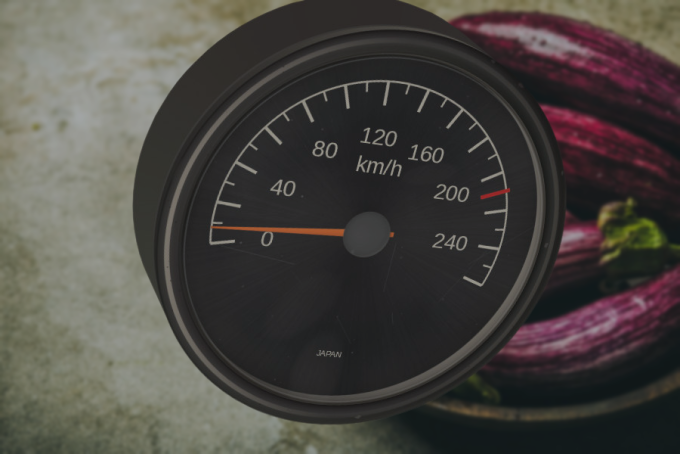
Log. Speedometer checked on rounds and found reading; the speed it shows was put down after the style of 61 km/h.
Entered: 10 km/h
